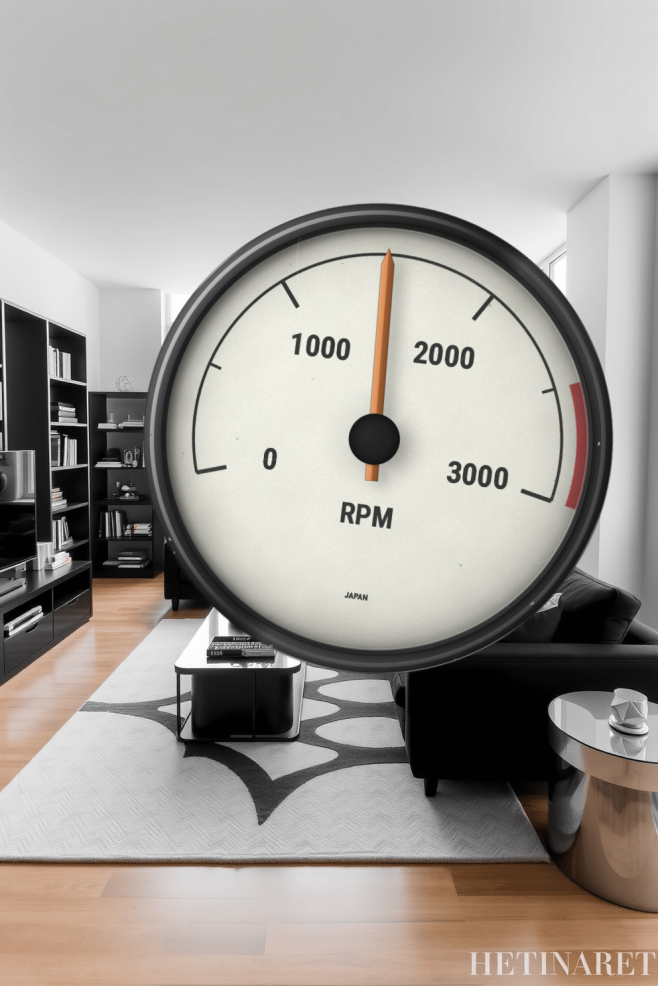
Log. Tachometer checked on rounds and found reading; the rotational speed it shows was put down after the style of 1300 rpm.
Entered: 1500 rpm
